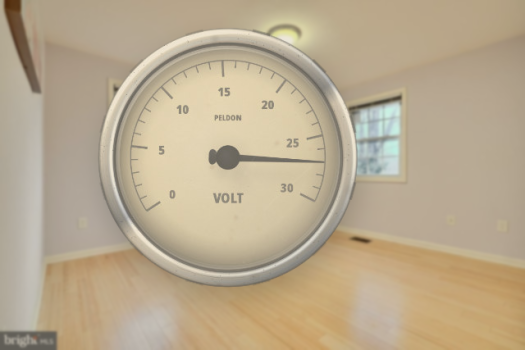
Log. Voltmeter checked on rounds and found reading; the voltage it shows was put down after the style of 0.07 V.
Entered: 27 V
